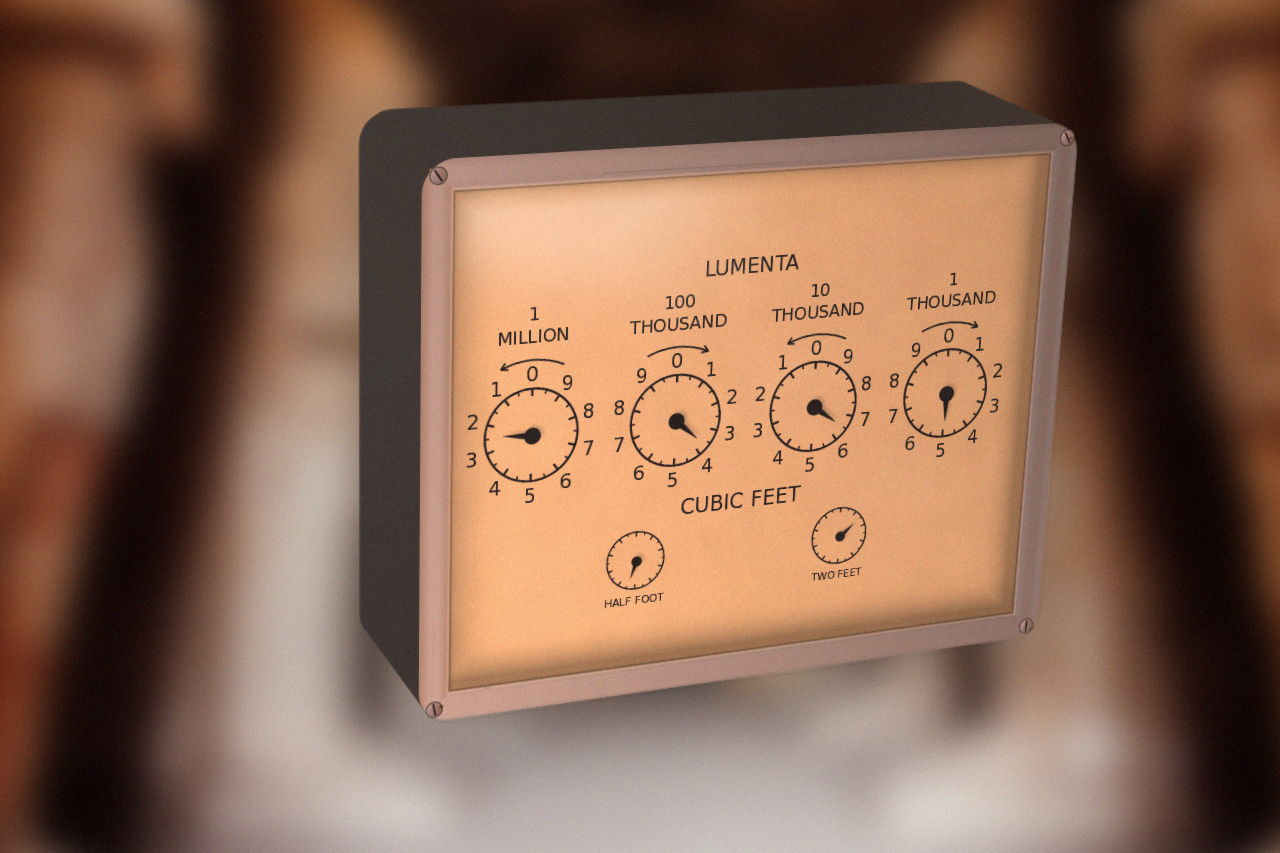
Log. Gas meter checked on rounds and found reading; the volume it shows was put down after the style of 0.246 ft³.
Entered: 236500 ft³
